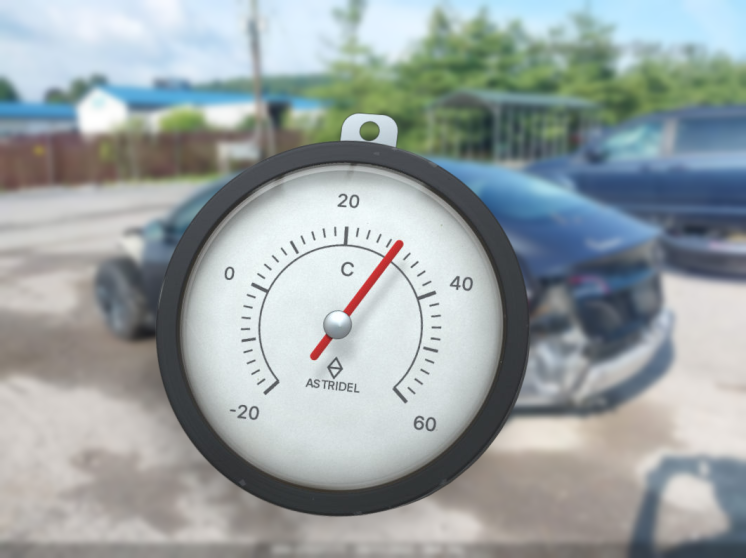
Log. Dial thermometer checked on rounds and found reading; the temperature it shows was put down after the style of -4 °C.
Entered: 30 °C
